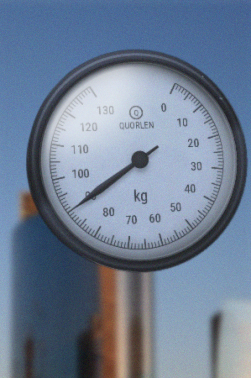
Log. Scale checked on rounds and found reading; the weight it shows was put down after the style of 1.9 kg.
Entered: 90 kg
